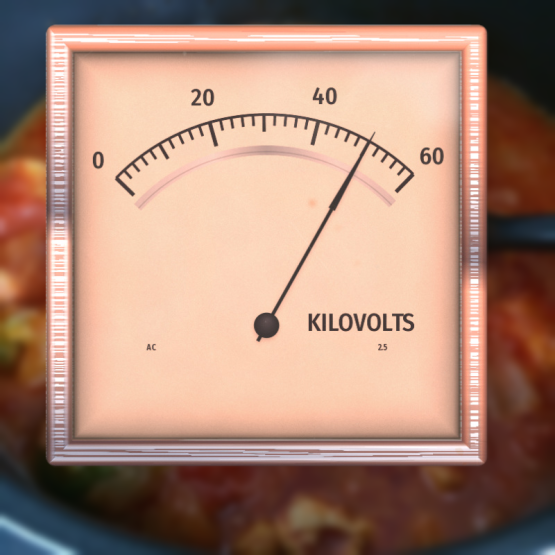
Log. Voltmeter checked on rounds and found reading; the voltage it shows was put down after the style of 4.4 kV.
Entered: 50 kV
